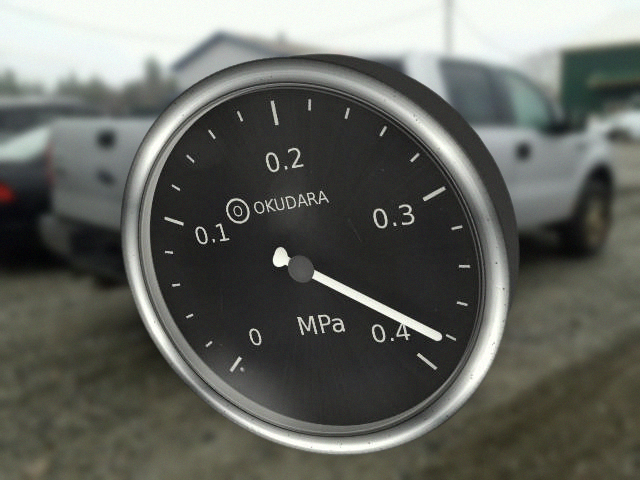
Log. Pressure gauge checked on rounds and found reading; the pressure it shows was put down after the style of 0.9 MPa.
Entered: 0.38 MPa
